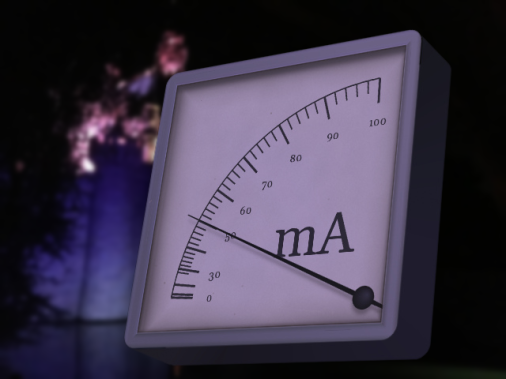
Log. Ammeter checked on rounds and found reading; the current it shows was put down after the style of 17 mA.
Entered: 50 mA
